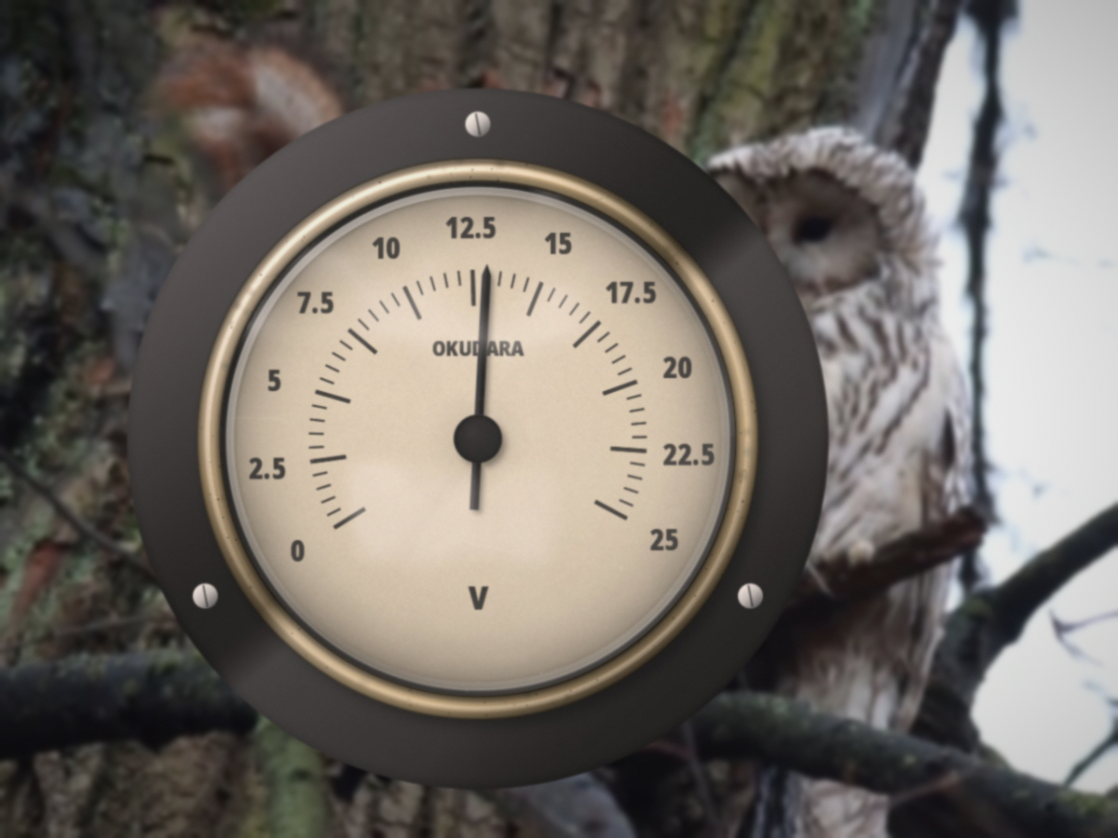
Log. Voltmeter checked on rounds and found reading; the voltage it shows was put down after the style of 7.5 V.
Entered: 13 V
